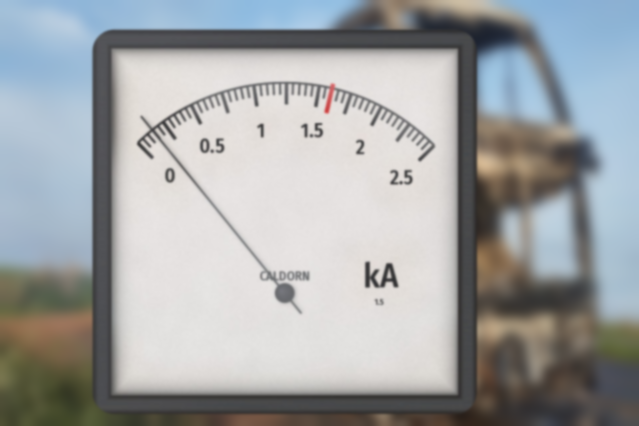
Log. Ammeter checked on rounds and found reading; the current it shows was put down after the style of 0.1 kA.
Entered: 0.15 kA
